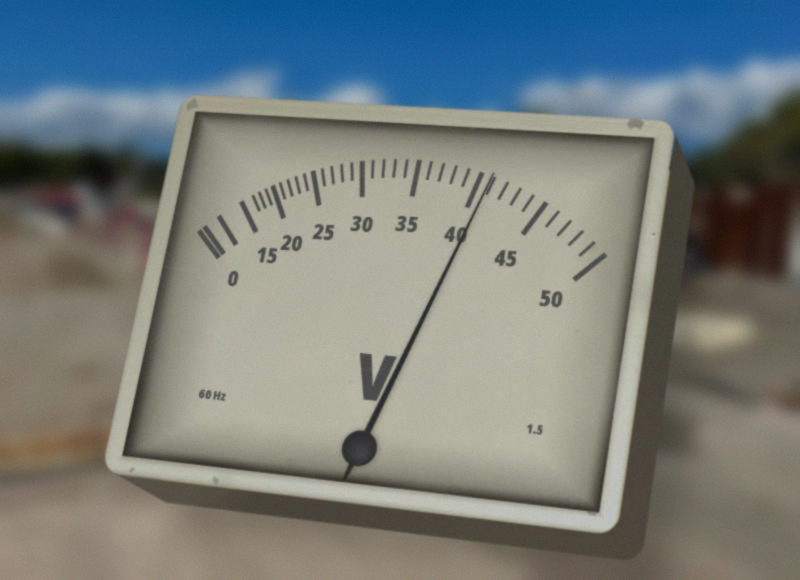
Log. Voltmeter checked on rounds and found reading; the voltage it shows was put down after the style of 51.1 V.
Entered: 41 V
